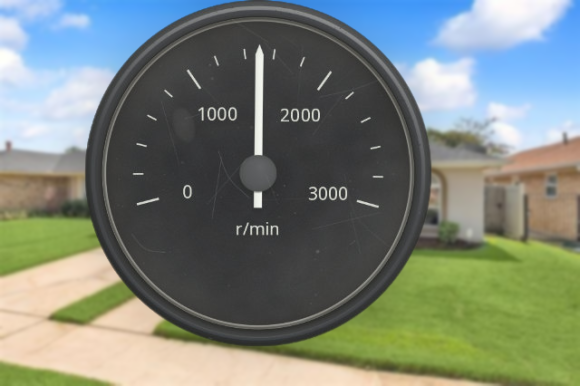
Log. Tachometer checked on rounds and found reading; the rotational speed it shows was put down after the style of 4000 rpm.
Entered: 1500 rpm
